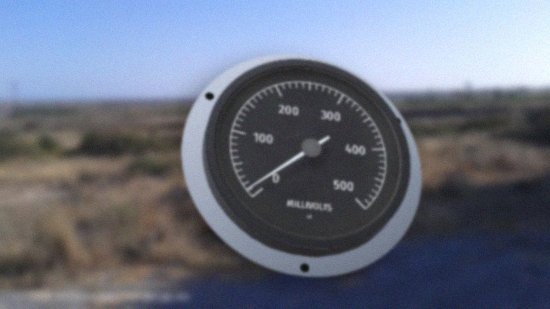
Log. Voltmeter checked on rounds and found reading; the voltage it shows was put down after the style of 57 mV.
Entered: 10 mV
